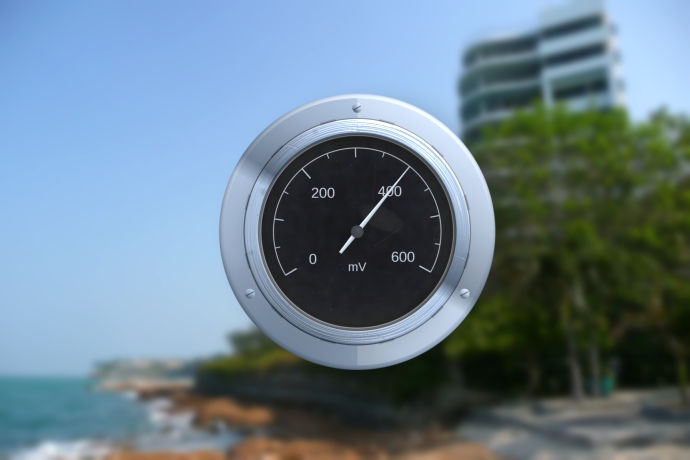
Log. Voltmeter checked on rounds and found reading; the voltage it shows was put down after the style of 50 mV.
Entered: 400 mV
